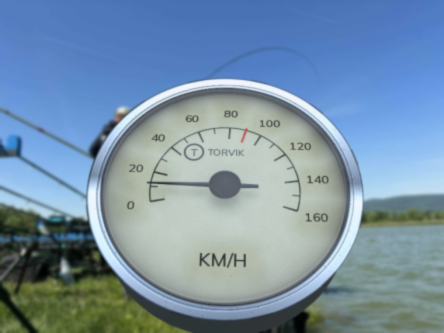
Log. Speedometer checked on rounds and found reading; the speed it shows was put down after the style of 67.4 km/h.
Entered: 10 km/h
